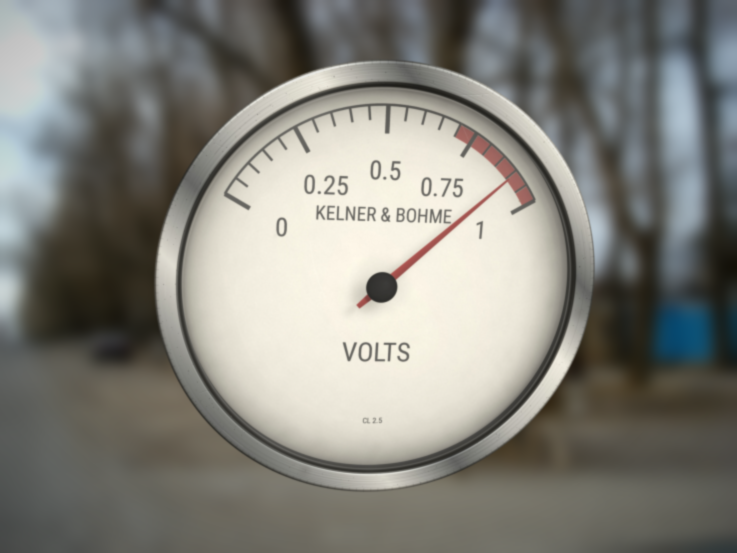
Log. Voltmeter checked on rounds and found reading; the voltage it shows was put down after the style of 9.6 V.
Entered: 0.9 V
